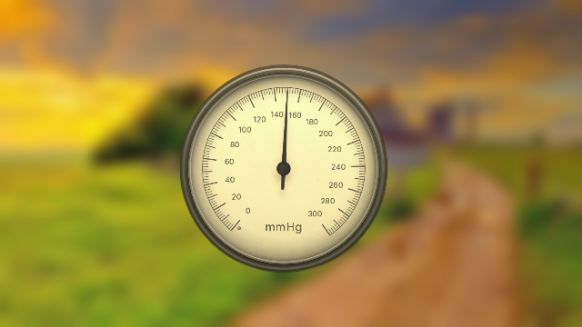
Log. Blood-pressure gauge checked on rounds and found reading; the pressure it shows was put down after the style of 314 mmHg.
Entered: 150 mmHg
